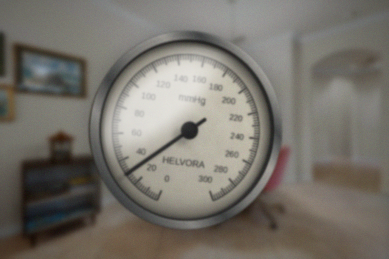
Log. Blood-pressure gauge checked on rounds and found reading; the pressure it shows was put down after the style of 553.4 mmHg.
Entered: 30 mmHg
